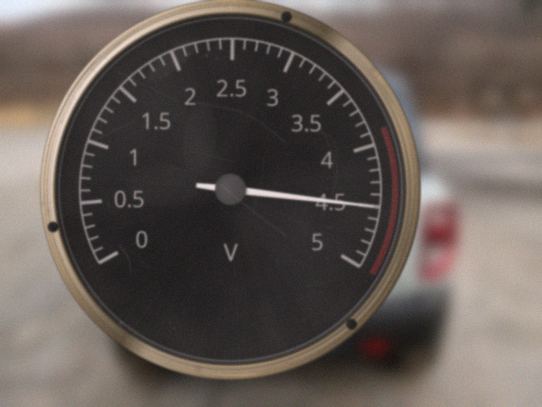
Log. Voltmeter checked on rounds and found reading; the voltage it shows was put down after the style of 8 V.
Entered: 4.5 V
